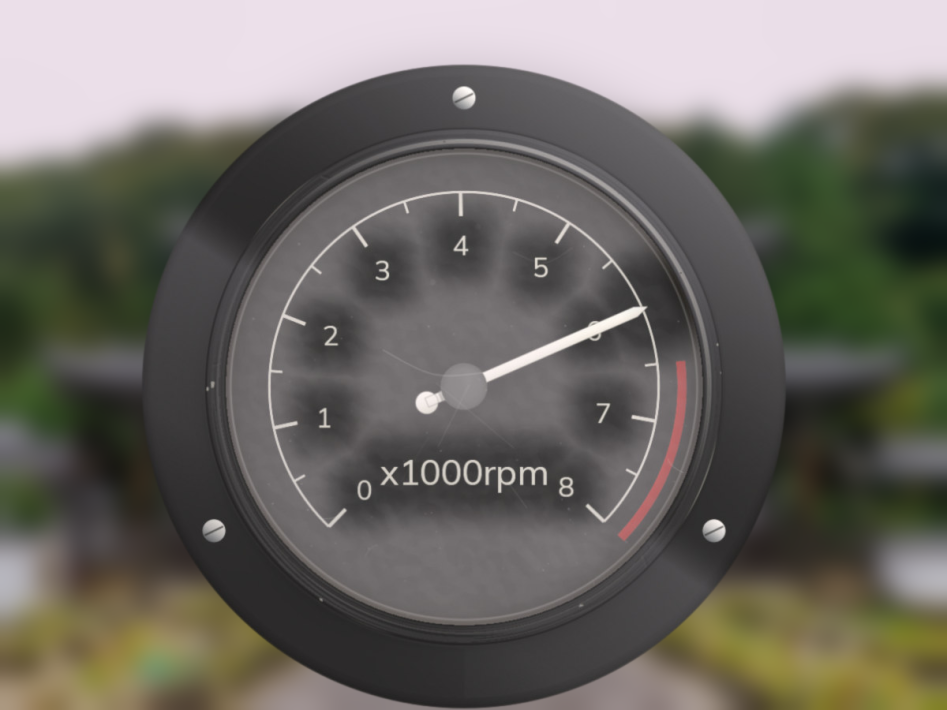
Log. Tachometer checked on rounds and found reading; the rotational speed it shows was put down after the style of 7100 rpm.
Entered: 6000 rpm
